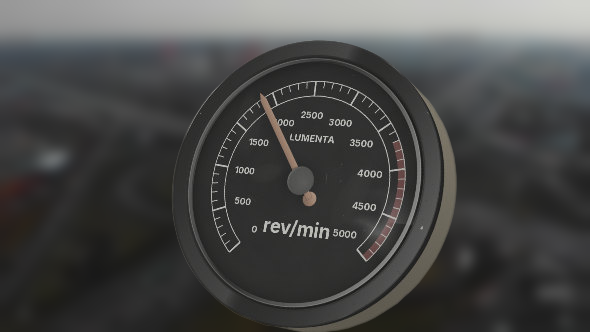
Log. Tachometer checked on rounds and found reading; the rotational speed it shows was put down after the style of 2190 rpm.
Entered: 1900 rpm
